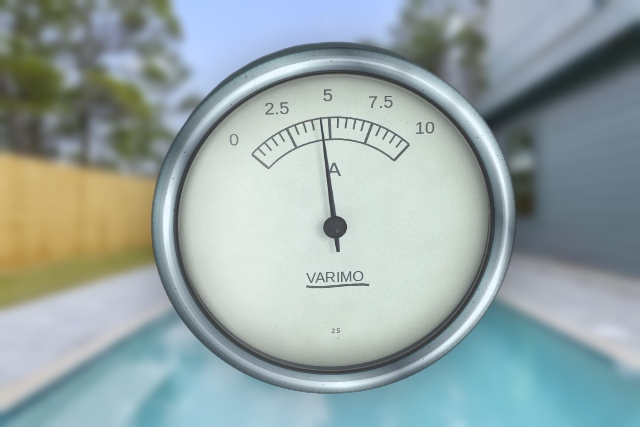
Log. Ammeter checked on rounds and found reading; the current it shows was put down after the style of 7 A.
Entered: 4.5 A
